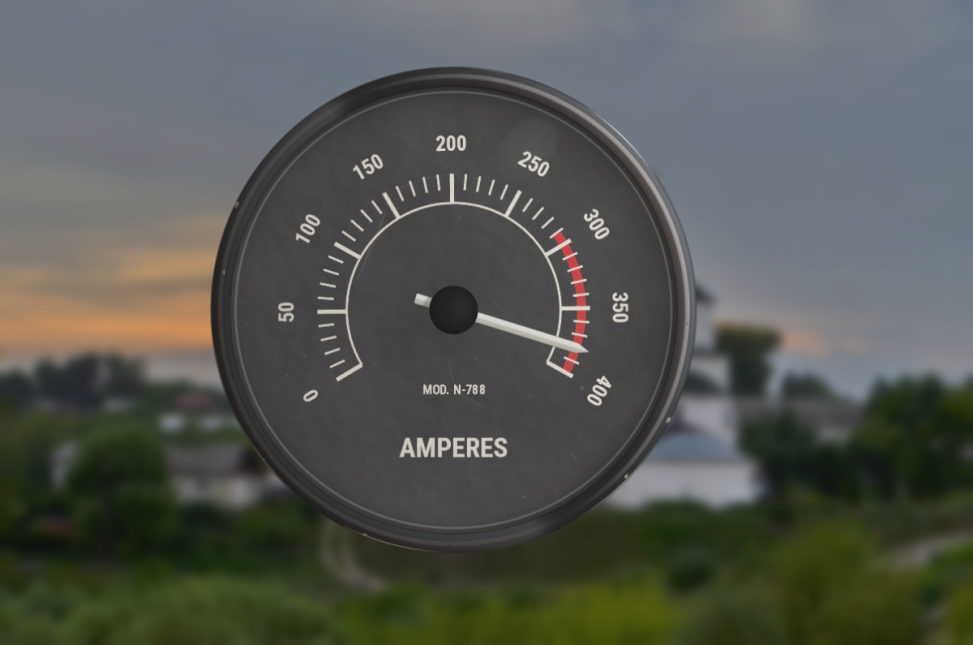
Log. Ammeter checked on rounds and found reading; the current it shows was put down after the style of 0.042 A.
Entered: 380 A
